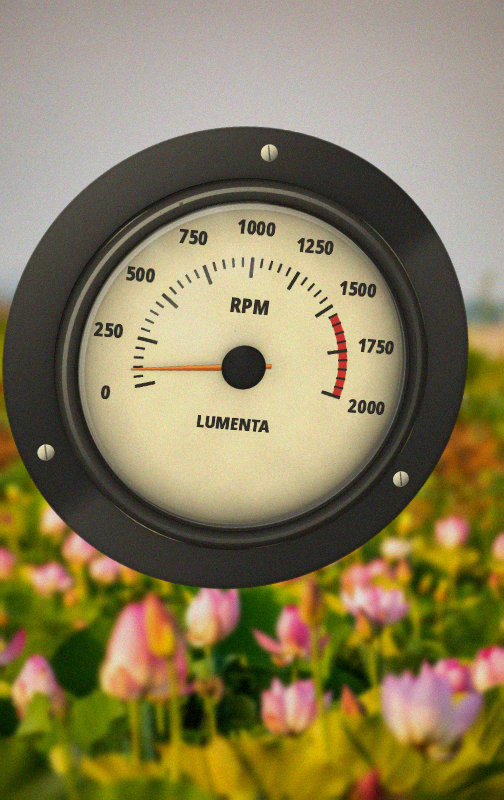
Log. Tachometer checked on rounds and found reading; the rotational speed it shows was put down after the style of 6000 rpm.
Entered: 100 rpm
